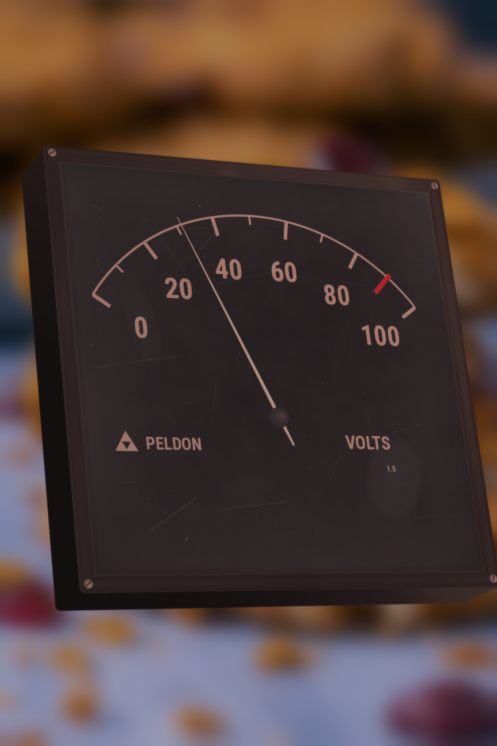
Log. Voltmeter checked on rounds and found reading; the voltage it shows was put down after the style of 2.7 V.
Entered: 30 V
